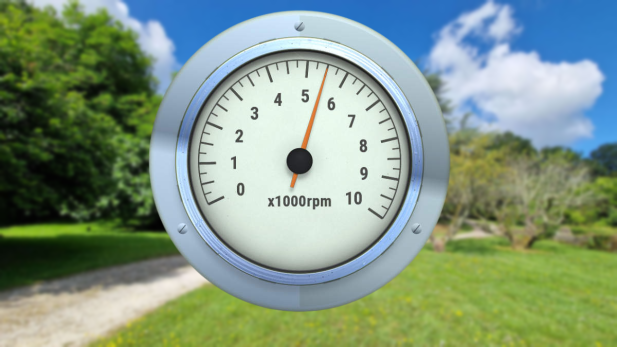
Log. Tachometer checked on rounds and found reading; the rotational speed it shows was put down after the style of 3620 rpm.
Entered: 5500 rpm
